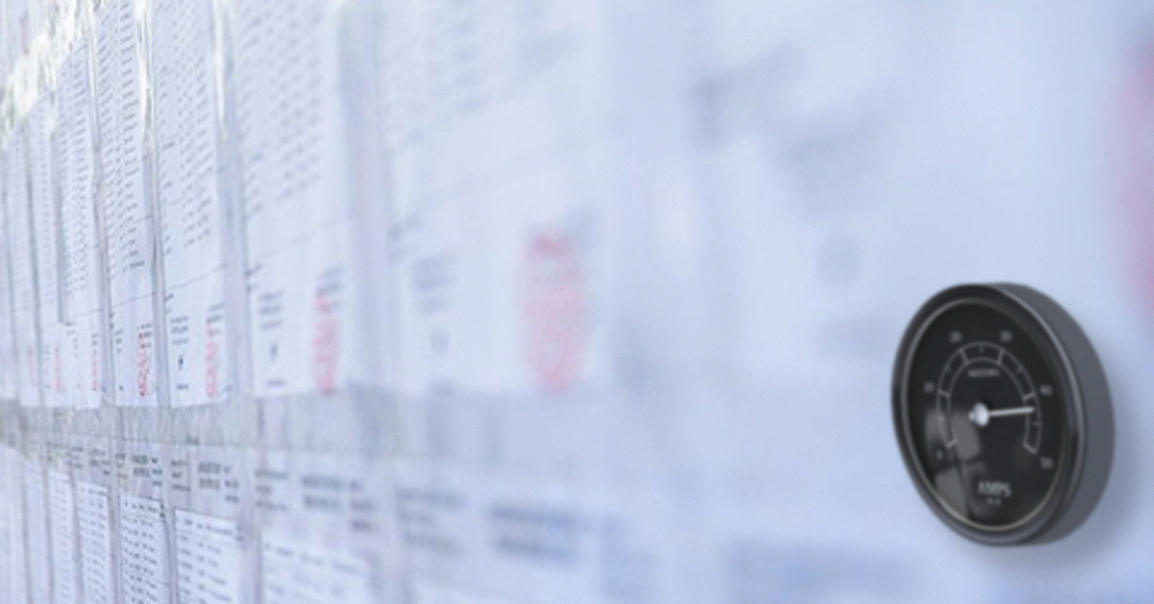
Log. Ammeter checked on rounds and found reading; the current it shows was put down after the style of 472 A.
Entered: 42.5 A
